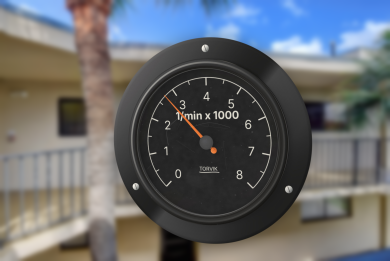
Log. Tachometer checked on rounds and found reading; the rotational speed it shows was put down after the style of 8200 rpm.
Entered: 2750 rpm
